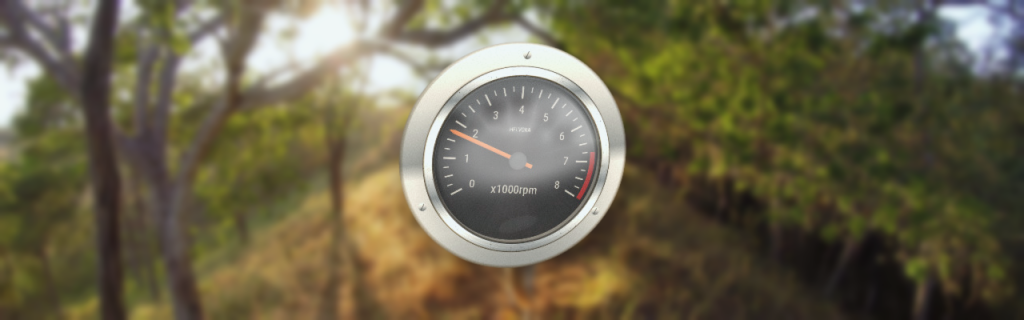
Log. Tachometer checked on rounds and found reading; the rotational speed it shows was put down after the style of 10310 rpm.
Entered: 1750 rpm
